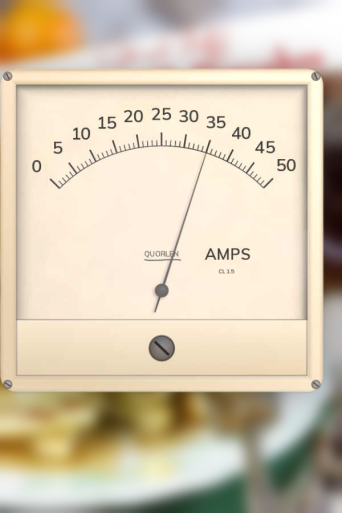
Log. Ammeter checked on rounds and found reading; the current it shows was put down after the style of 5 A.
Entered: 35 A
